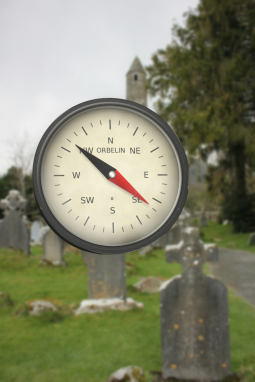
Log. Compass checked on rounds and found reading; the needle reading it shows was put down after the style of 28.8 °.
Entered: 130 °
